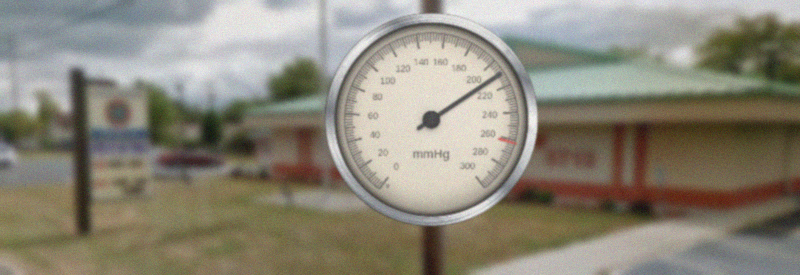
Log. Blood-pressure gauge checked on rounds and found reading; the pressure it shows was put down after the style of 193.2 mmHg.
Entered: 210 mmHg
